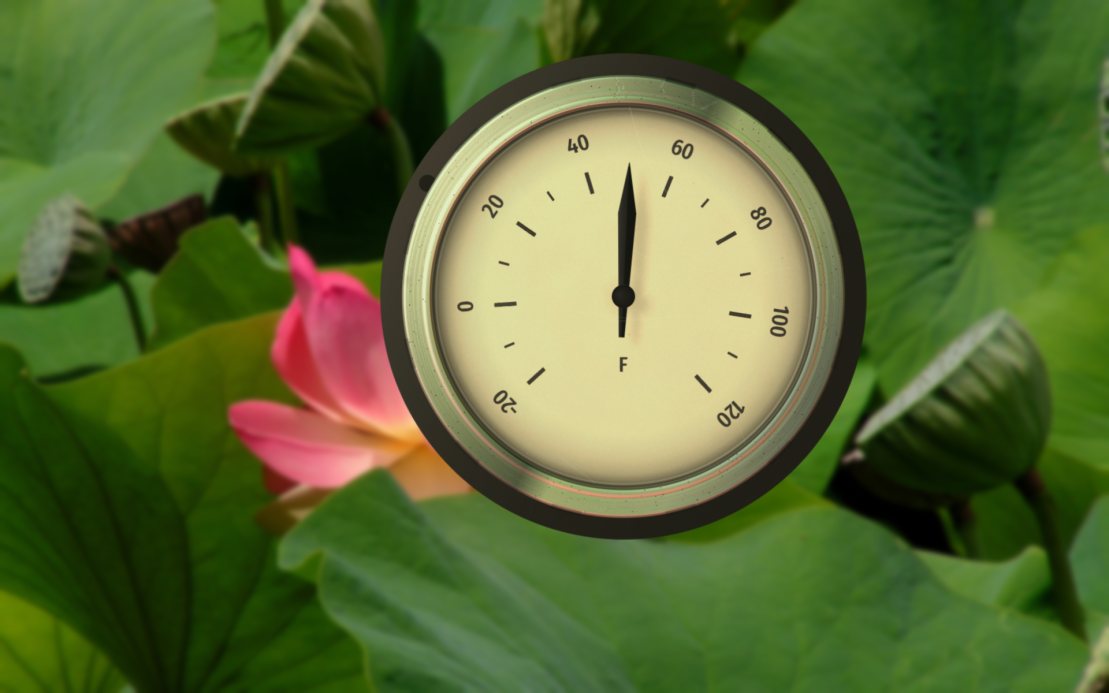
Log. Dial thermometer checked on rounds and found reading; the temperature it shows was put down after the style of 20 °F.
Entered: 50 °F
